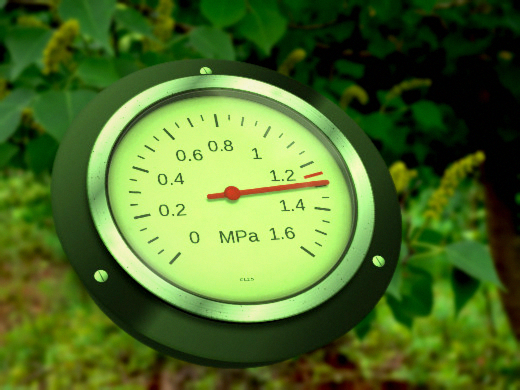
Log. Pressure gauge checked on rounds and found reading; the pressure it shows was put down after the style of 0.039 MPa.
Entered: 1.3 MPa
